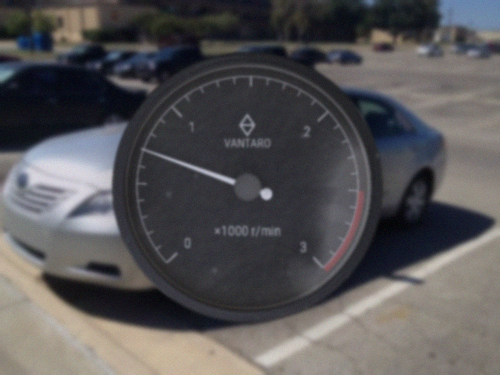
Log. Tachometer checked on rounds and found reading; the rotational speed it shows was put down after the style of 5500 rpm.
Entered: 700 rpm
